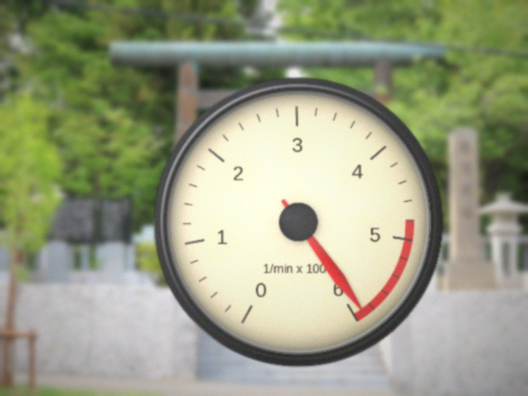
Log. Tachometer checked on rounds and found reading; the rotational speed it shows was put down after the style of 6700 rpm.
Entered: 5900 rpm
